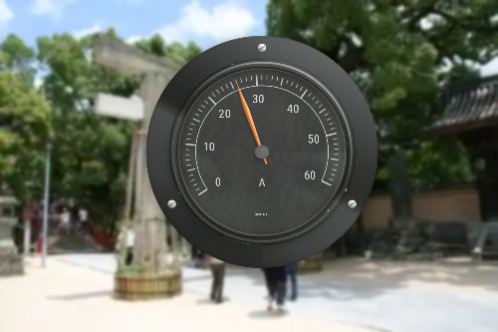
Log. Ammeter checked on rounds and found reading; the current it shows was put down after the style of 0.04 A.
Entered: 26 A
